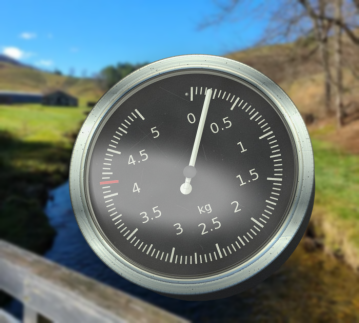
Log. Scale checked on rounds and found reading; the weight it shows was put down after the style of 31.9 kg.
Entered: 0.2 kg
